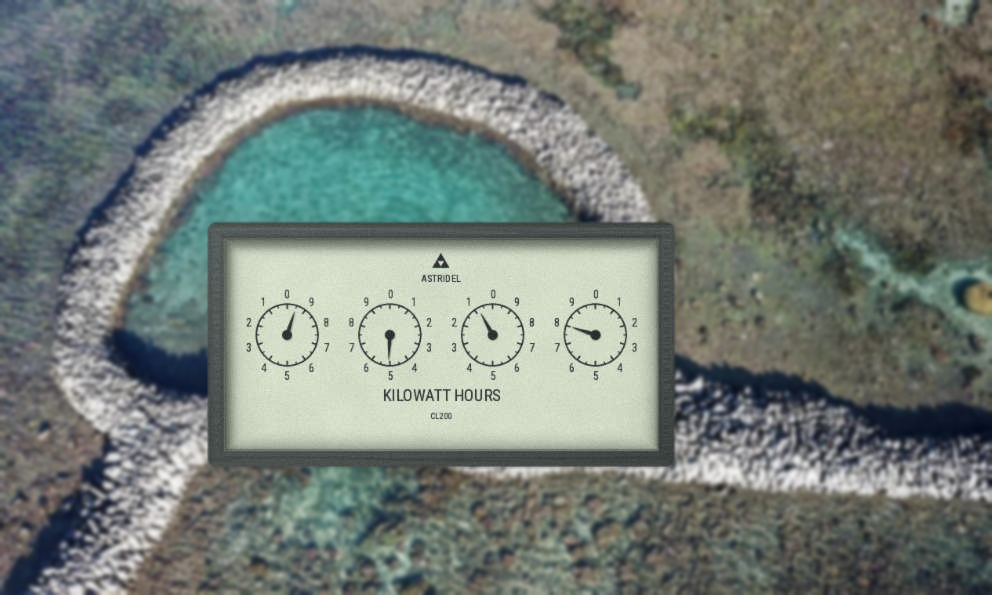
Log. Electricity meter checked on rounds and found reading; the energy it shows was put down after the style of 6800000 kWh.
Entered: 9508 kWh
